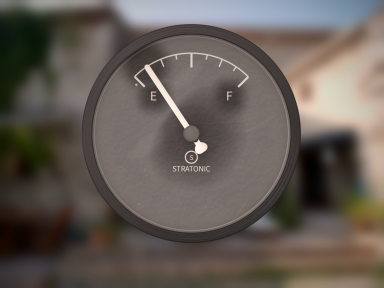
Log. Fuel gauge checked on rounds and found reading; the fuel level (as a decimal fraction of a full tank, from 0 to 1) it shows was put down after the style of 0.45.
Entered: 0.125
